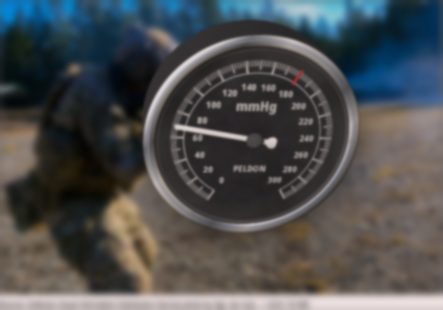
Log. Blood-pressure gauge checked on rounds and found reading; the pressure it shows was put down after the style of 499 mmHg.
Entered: 70 mmHg
